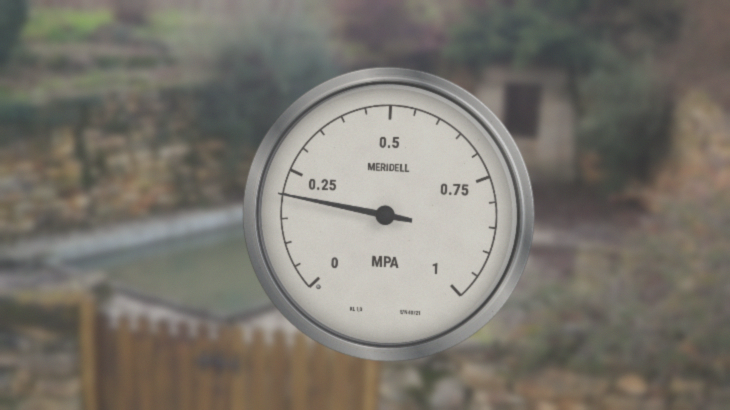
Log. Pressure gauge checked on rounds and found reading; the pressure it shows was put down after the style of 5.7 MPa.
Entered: 0.2 MPa
